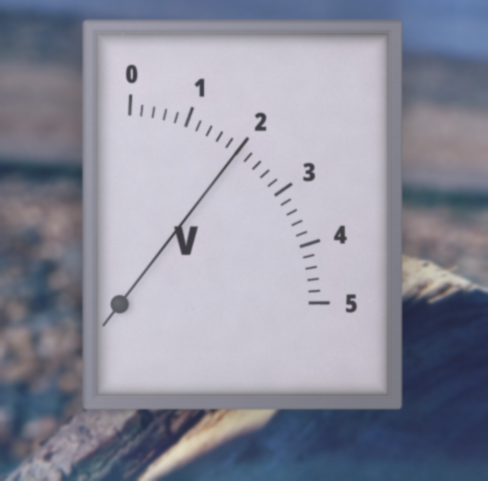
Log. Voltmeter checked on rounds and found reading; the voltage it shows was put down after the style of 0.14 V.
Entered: 2 V
